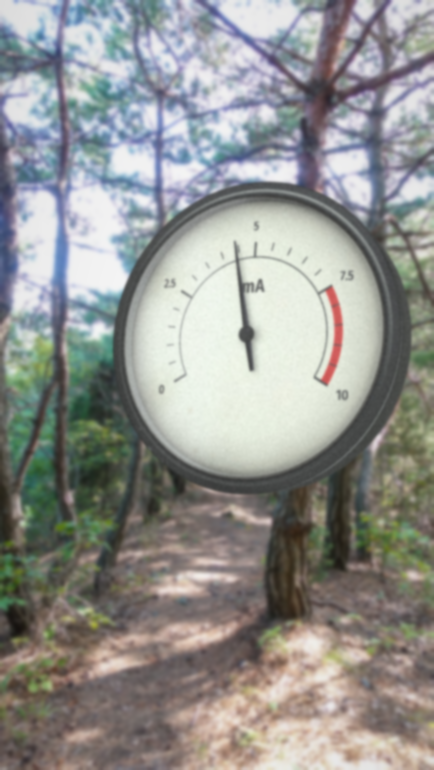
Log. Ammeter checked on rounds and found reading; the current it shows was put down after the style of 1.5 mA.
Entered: 4.5 mA
